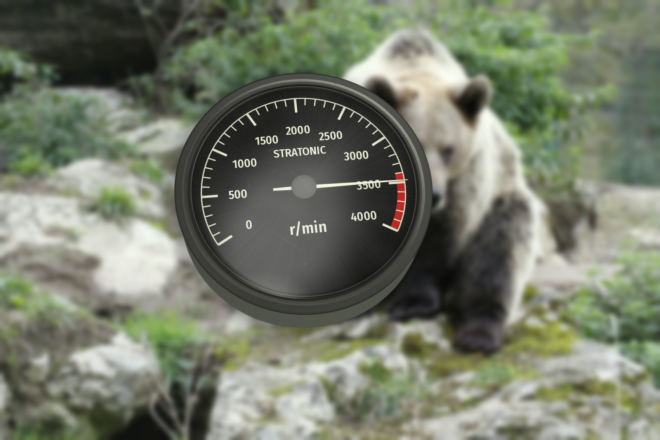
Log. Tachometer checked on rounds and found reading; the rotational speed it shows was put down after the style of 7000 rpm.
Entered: 3500 rpm
